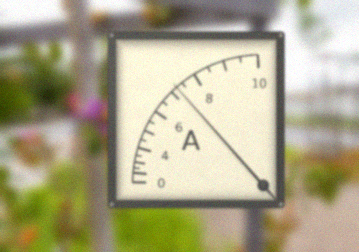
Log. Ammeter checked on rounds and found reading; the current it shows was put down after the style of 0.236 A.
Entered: 7.25 A
